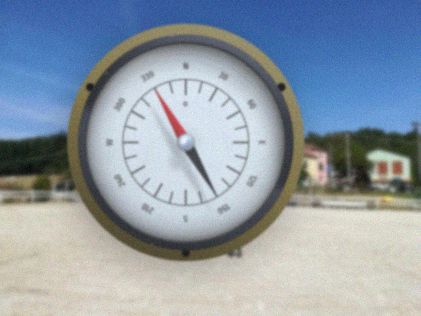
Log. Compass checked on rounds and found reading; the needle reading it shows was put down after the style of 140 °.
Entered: 330 °
